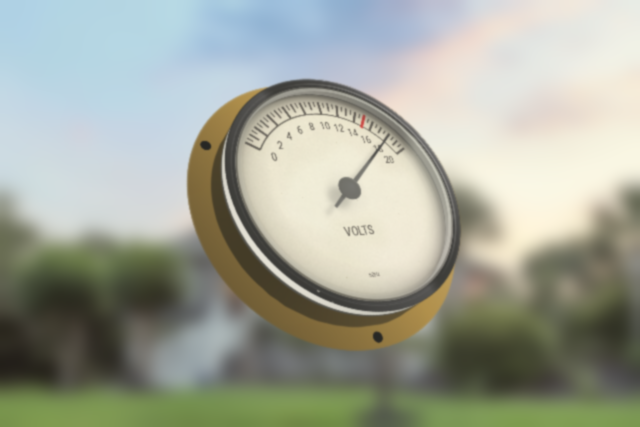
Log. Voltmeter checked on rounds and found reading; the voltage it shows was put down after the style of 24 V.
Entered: 18 V
